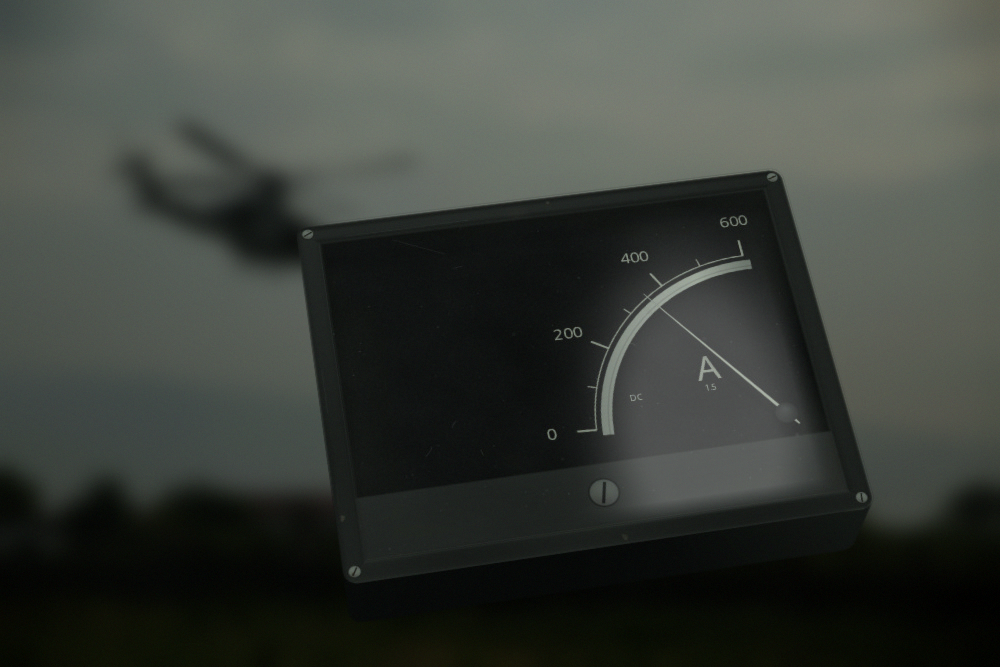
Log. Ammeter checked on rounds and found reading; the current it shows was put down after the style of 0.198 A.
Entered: 350 A
